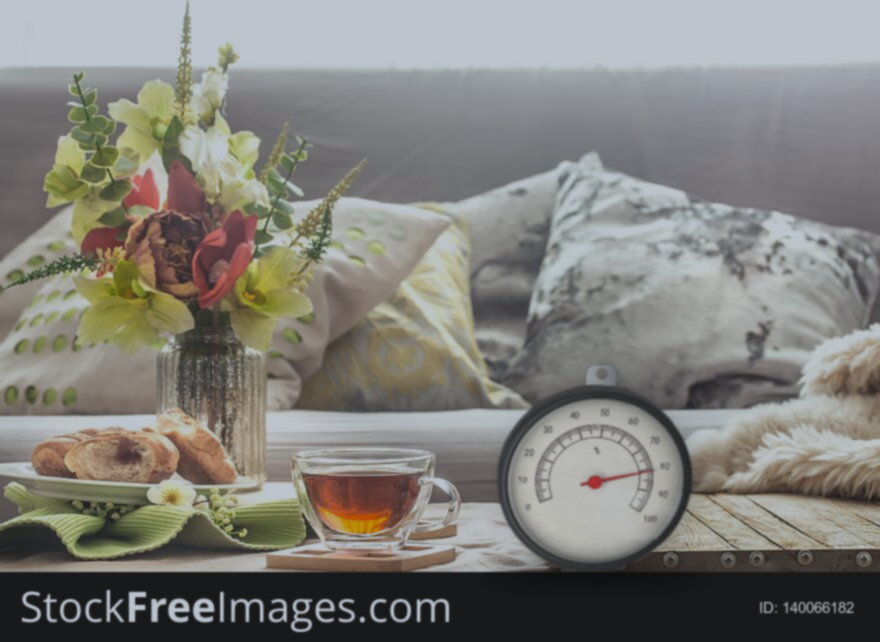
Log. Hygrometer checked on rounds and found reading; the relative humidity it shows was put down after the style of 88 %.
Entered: 80 %
